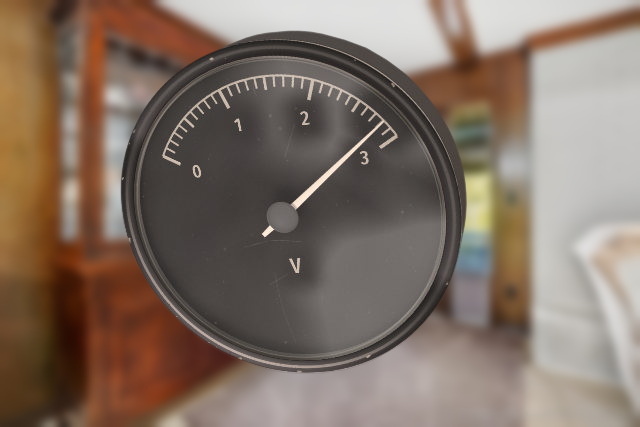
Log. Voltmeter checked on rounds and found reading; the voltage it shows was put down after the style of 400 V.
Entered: 2.8 V
